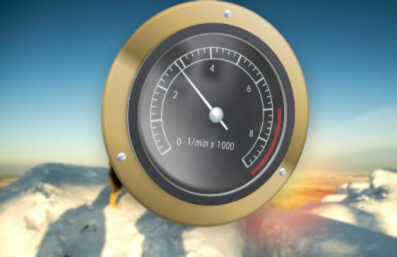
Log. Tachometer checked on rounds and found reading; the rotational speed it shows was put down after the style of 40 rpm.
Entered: 2800 rpm
